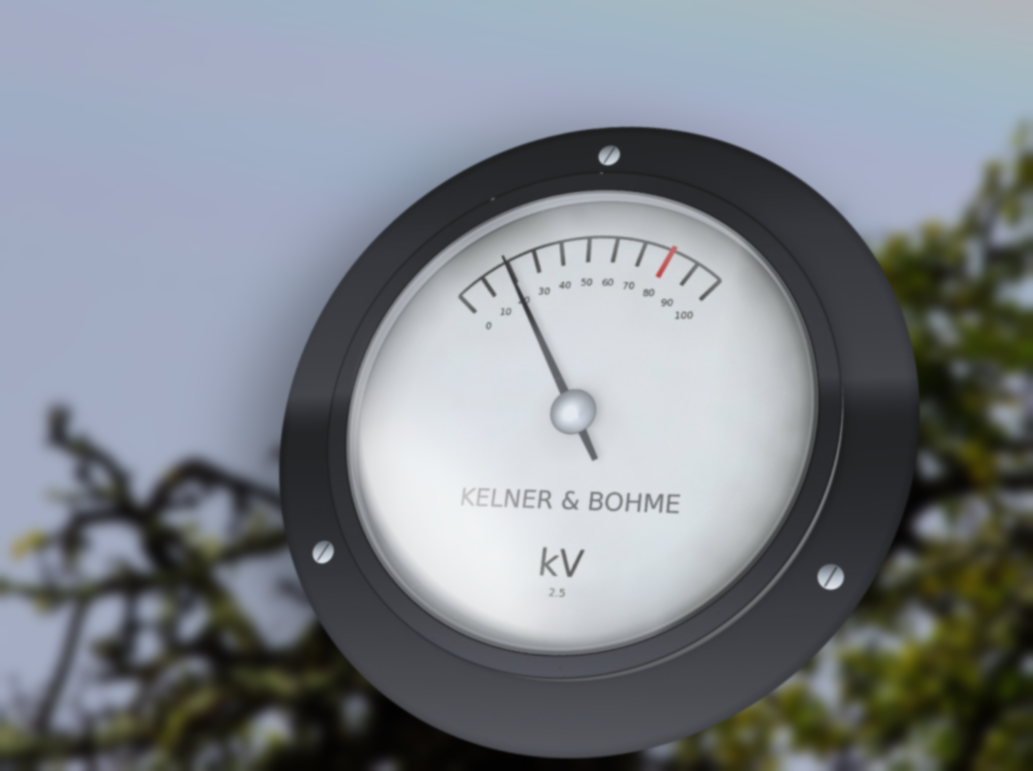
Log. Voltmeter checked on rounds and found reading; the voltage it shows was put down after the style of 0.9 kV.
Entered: 20 kV
